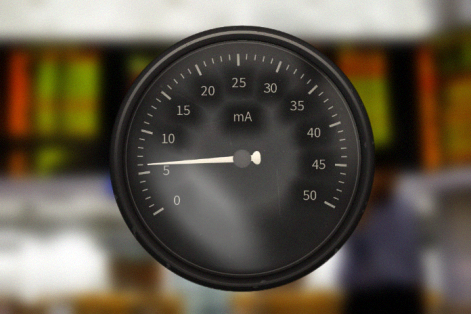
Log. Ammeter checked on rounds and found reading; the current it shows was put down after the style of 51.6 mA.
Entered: 6 mA
